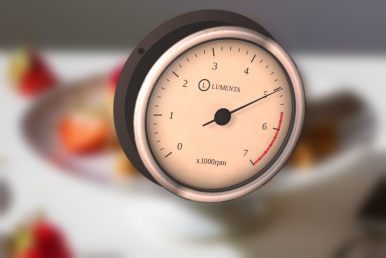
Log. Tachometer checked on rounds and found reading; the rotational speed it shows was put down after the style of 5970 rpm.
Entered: 5000 rpm
